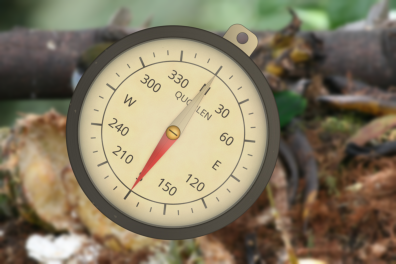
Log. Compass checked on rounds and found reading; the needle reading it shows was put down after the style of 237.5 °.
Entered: 180 °
